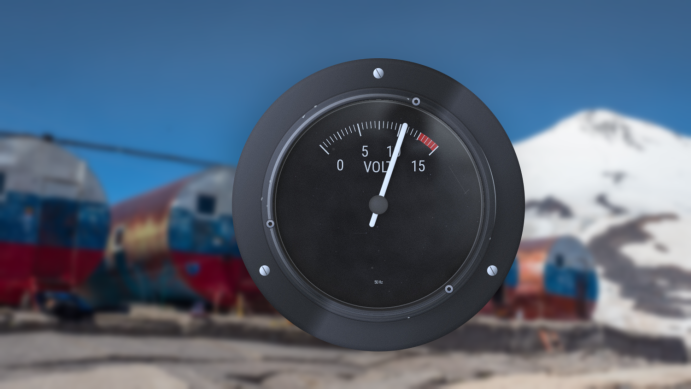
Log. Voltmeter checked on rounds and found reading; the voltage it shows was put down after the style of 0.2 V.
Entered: 10.5 V
